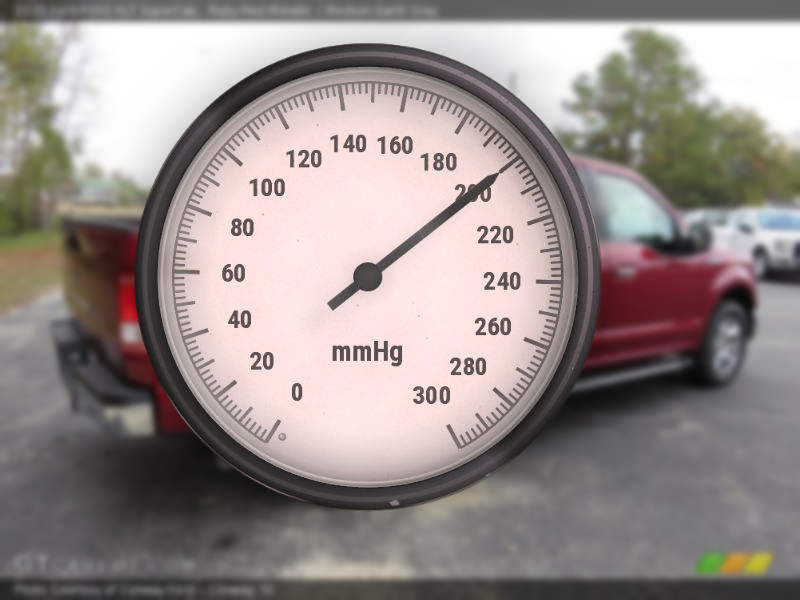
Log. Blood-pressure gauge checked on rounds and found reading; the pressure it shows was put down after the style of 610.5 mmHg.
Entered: 200 mmHg
